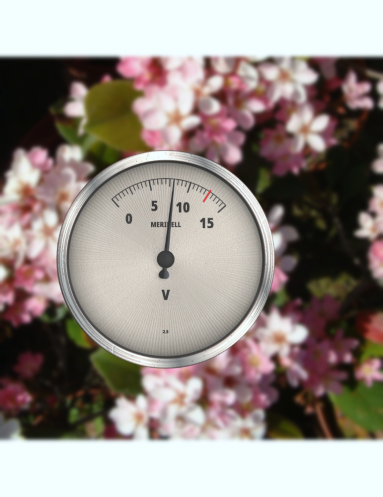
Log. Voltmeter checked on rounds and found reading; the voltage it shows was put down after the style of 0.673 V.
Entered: 8 V
